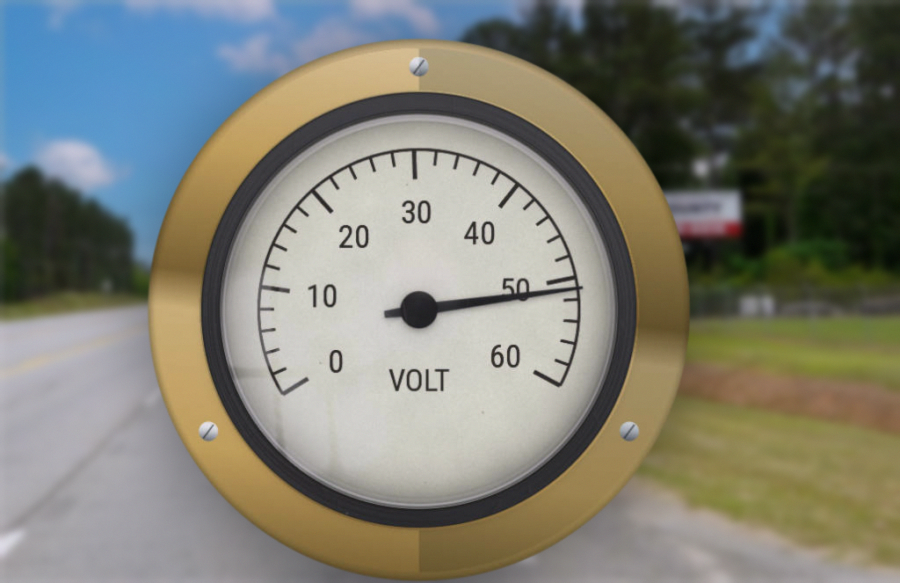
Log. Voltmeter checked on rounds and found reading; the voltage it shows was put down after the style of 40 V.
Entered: 51 V
